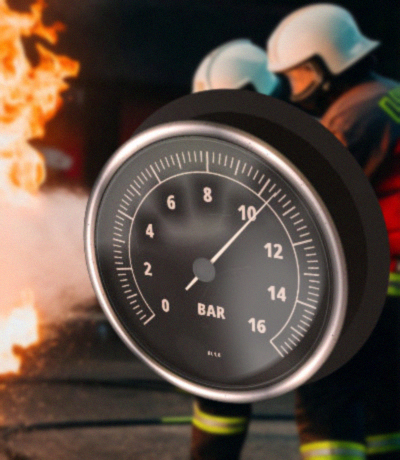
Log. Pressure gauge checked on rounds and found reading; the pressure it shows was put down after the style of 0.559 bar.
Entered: 10.4 bar
